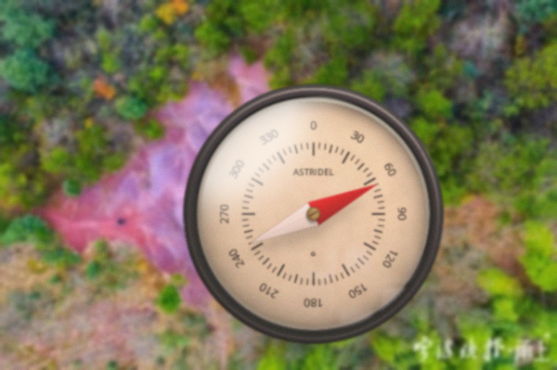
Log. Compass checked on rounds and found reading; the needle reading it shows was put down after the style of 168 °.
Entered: 65 °
